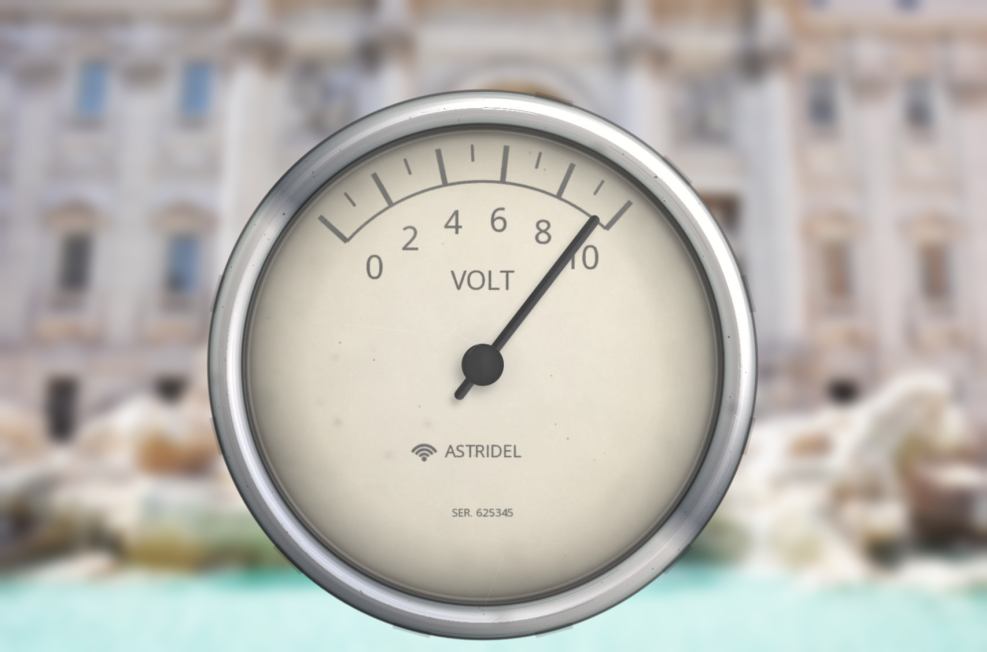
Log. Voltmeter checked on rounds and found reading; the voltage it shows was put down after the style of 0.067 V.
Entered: 9.5 V
